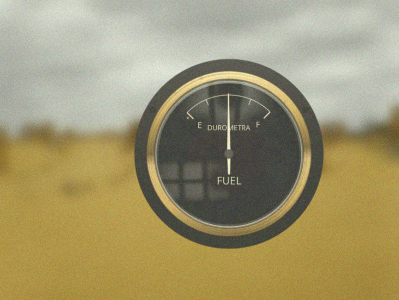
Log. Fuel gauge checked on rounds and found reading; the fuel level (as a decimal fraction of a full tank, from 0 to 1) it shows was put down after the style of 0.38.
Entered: 0.5
